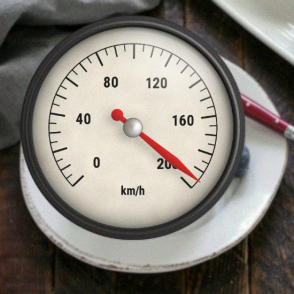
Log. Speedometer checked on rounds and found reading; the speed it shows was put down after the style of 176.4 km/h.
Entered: 195 km/h
